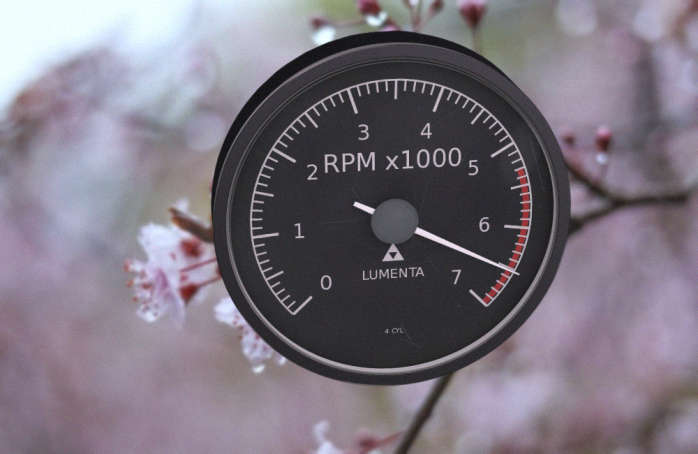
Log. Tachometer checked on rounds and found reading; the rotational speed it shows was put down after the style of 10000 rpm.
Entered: 6500 rpm
